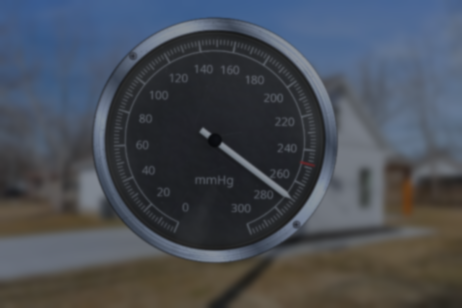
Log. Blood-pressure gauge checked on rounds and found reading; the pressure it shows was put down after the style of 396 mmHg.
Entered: 270 mmHg
